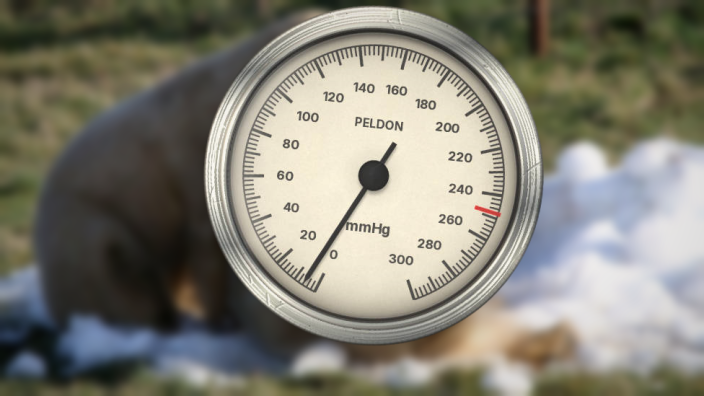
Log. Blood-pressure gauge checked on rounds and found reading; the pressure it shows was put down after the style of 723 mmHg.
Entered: 6 mmHg
